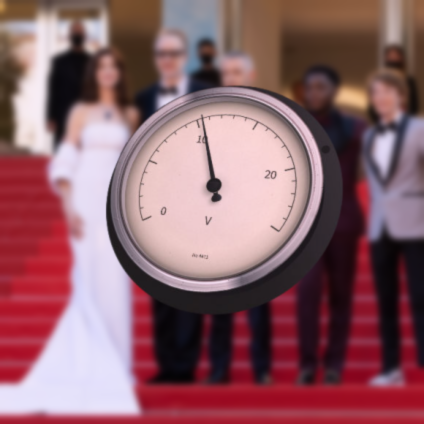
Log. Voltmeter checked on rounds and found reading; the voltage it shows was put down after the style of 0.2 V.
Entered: 10.5 V
